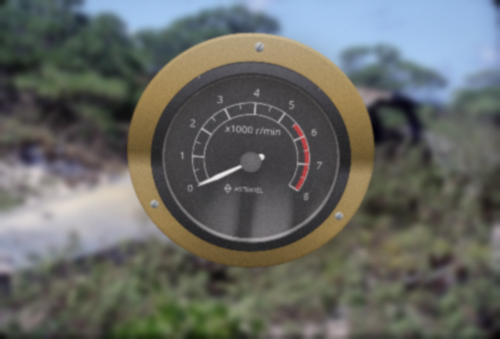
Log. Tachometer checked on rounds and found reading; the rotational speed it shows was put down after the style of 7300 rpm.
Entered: 0 rpm
